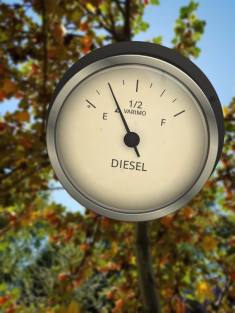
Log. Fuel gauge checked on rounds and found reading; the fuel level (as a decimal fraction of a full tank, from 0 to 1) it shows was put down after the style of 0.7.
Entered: 0.25
